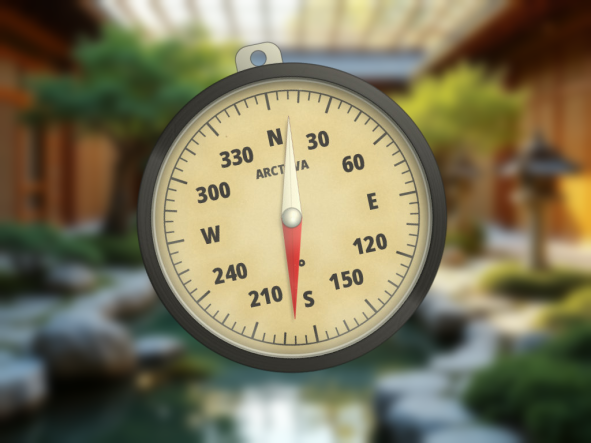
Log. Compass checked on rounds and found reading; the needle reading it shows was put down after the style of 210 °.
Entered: 190 °
